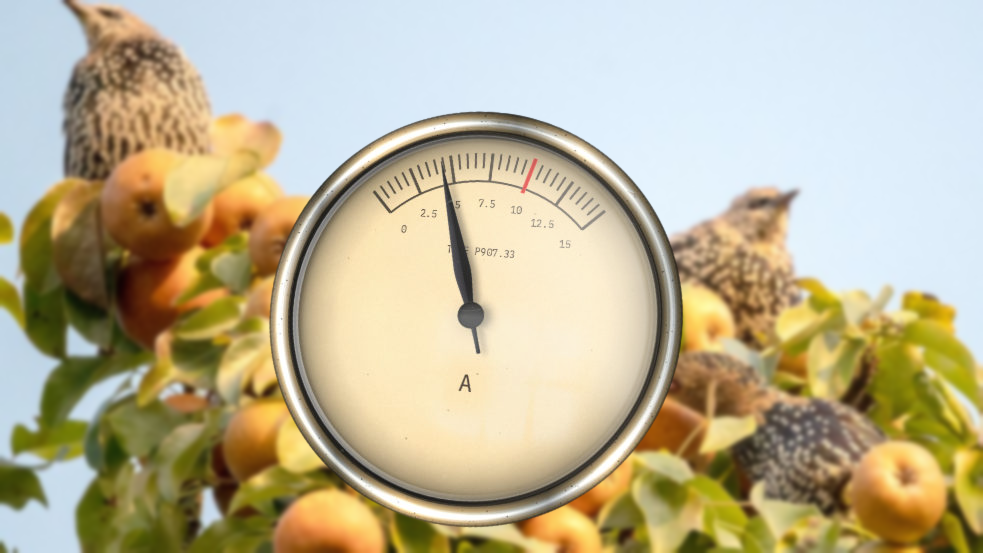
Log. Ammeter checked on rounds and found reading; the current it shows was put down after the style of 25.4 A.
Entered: 4.5 A
